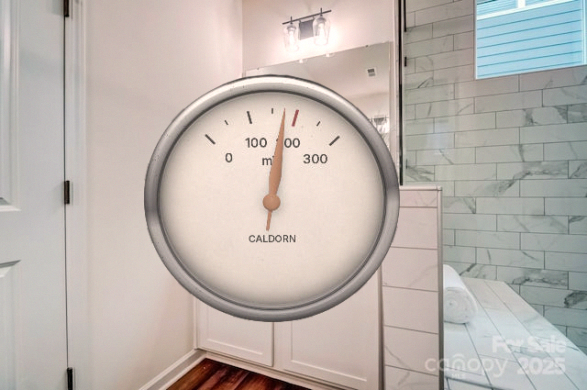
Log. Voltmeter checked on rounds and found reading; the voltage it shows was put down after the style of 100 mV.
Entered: 175 mV
